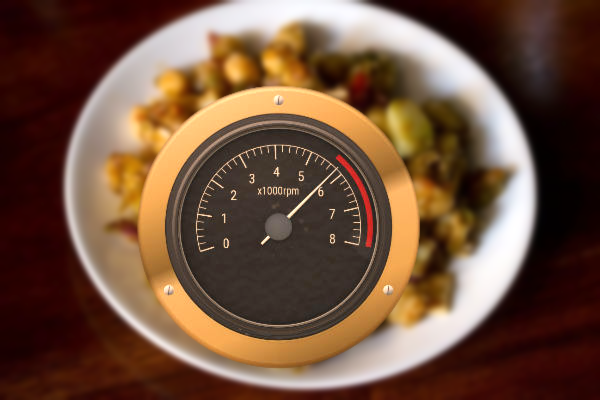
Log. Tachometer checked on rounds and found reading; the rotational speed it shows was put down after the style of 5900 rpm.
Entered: 5800 rpm
